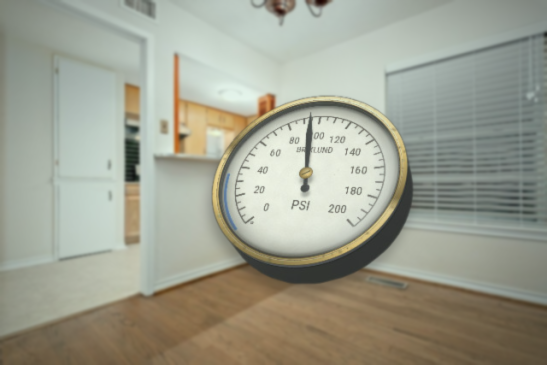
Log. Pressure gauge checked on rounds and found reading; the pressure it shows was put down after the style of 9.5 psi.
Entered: 95 psi
